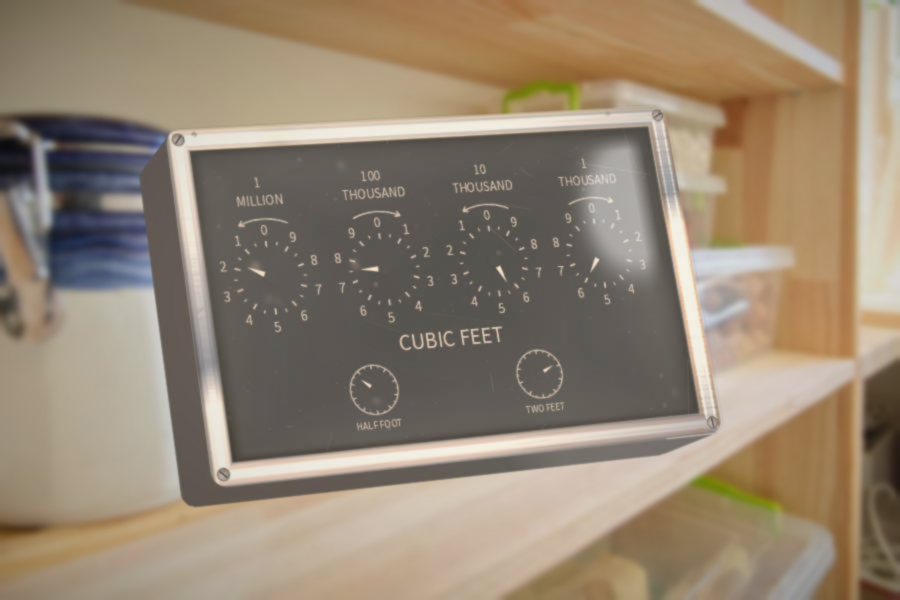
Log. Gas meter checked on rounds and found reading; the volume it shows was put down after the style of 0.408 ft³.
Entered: 175600 ft³
